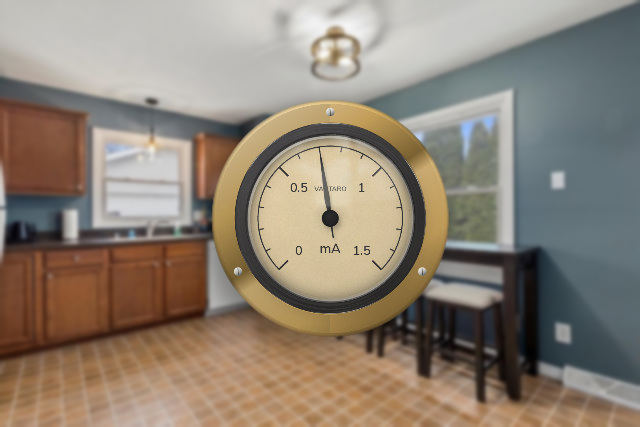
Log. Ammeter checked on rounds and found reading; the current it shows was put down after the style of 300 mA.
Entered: 0.7 mA
